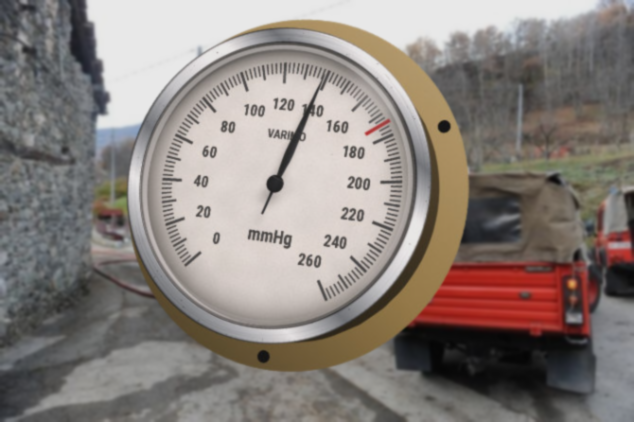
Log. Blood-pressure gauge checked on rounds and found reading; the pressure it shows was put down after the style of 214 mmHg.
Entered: 140 mmHg
